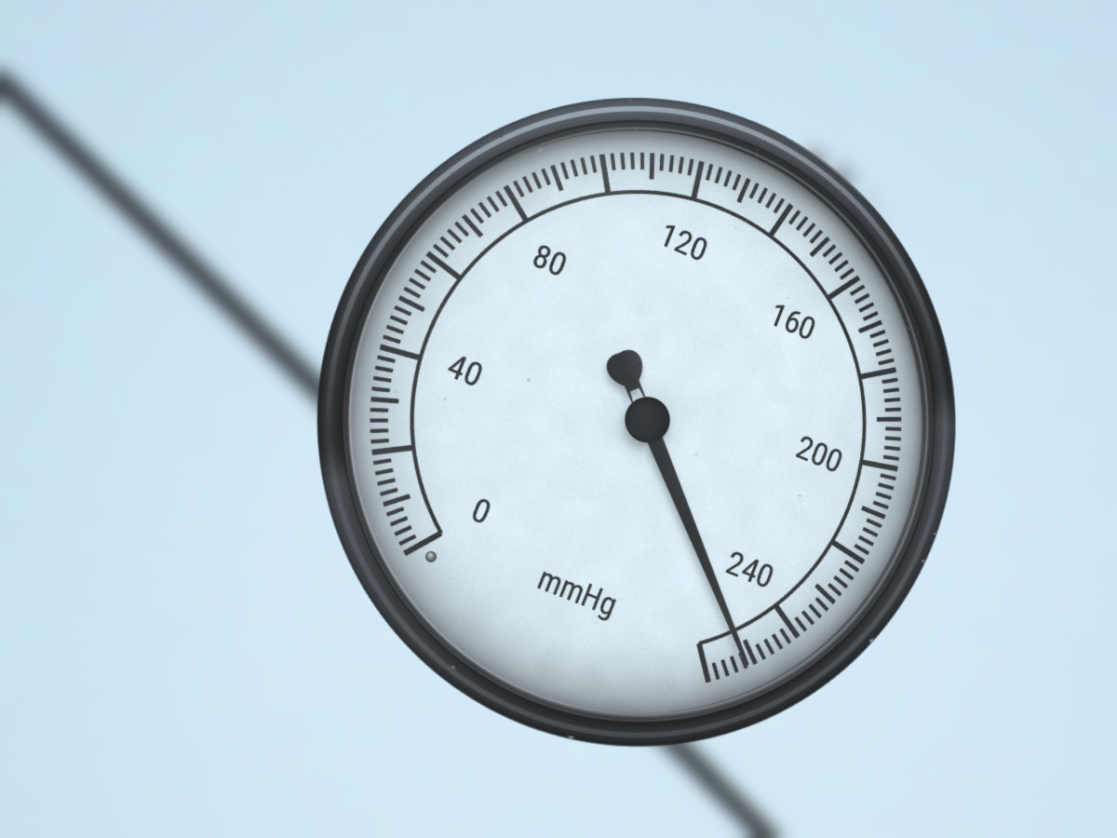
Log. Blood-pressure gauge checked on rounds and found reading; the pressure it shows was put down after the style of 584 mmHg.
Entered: 252 mmHg
